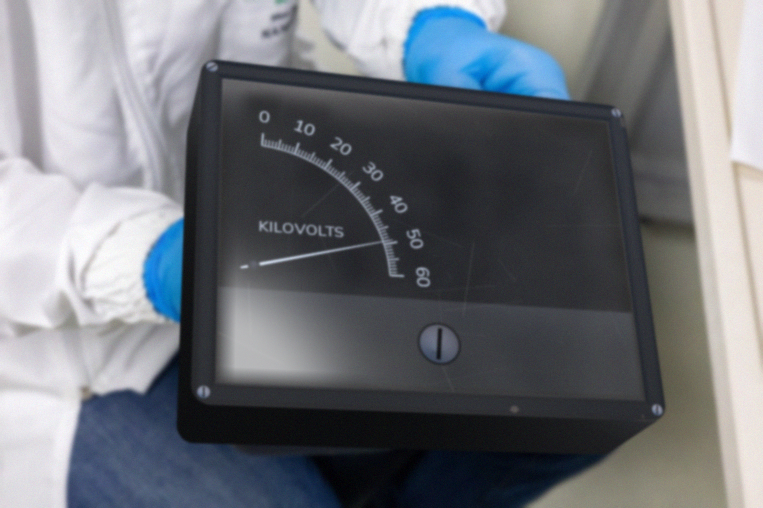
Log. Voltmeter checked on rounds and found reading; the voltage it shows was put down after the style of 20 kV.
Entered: 50 kV
